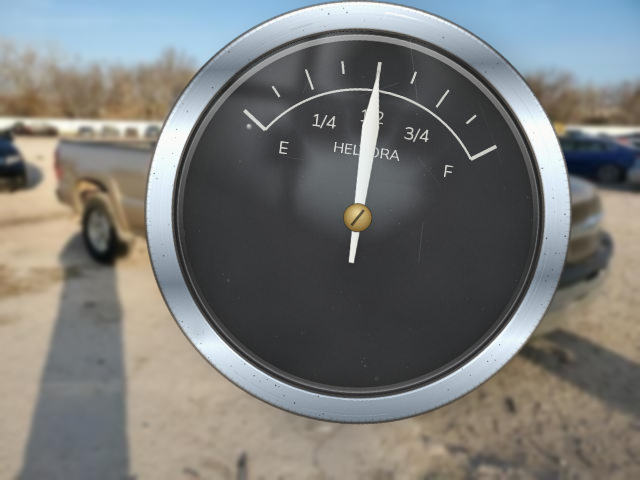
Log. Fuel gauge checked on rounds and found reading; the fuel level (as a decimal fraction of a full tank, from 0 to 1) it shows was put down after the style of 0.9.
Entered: 0.5
